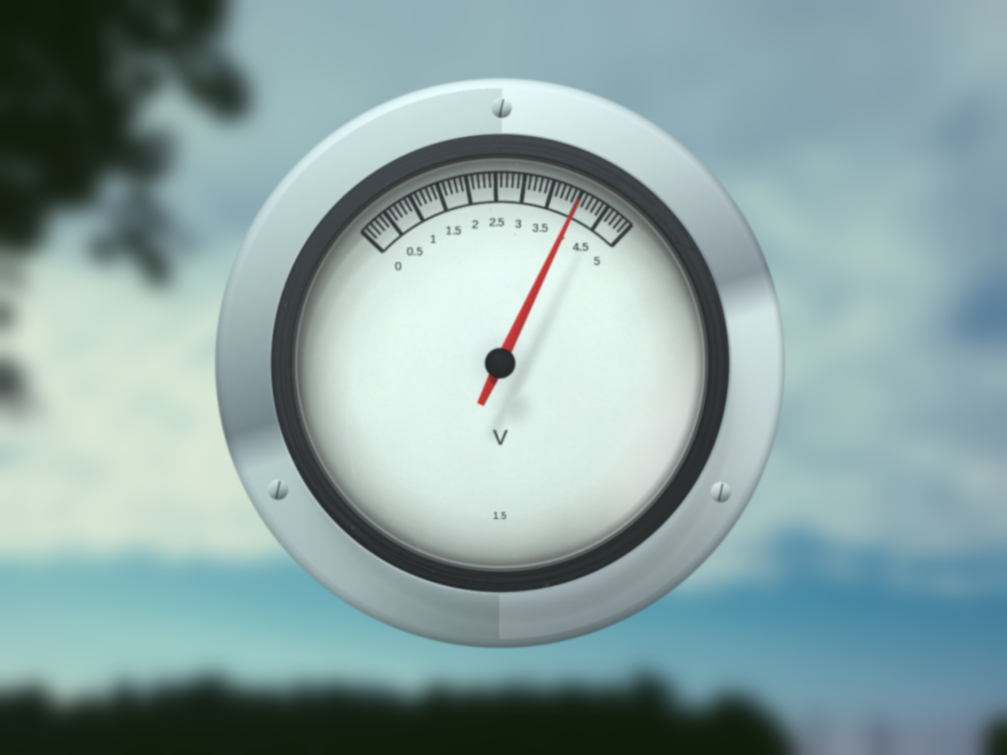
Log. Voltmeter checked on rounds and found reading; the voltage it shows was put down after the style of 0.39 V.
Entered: 4 V
